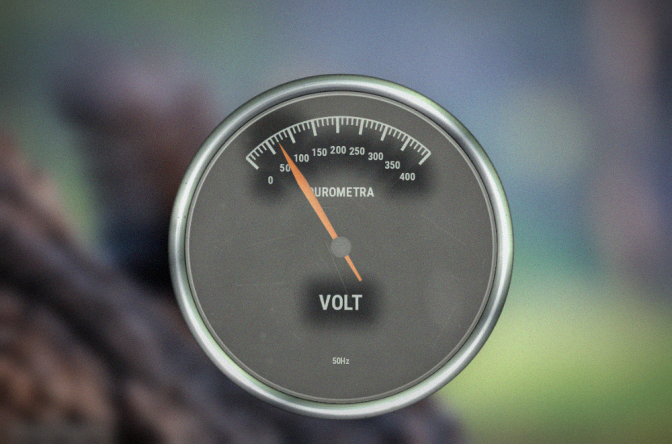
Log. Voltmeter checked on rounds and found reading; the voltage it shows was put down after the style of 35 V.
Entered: 70 V
